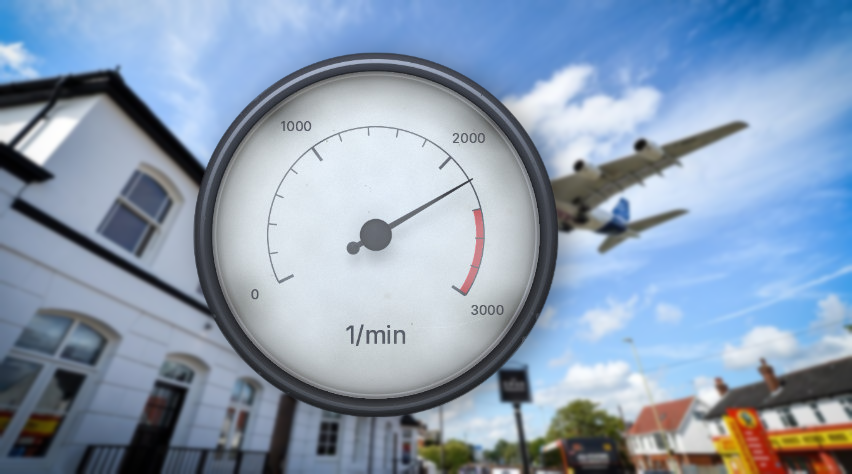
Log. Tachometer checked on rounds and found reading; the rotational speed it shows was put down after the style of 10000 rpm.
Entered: 2200 rpm
